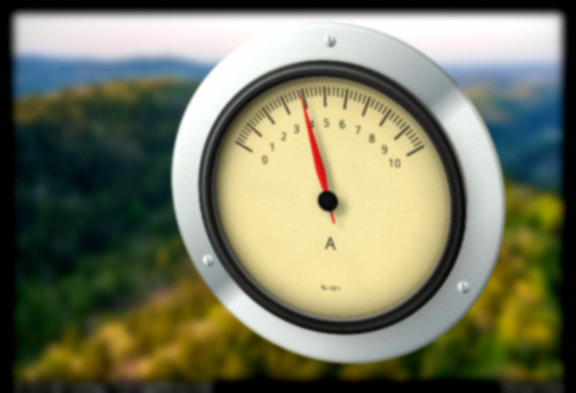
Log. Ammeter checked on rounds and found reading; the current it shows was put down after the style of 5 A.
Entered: 4 A
